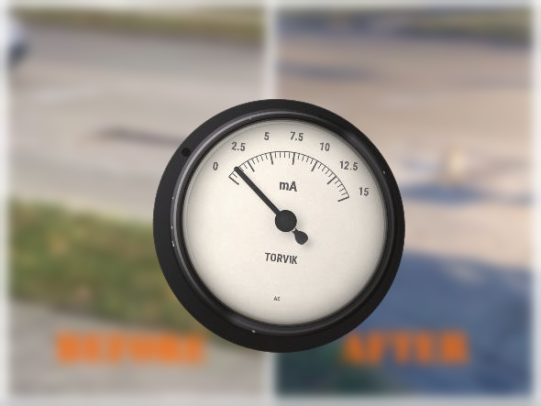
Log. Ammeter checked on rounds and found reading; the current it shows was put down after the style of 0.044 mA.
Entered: 1 mA
